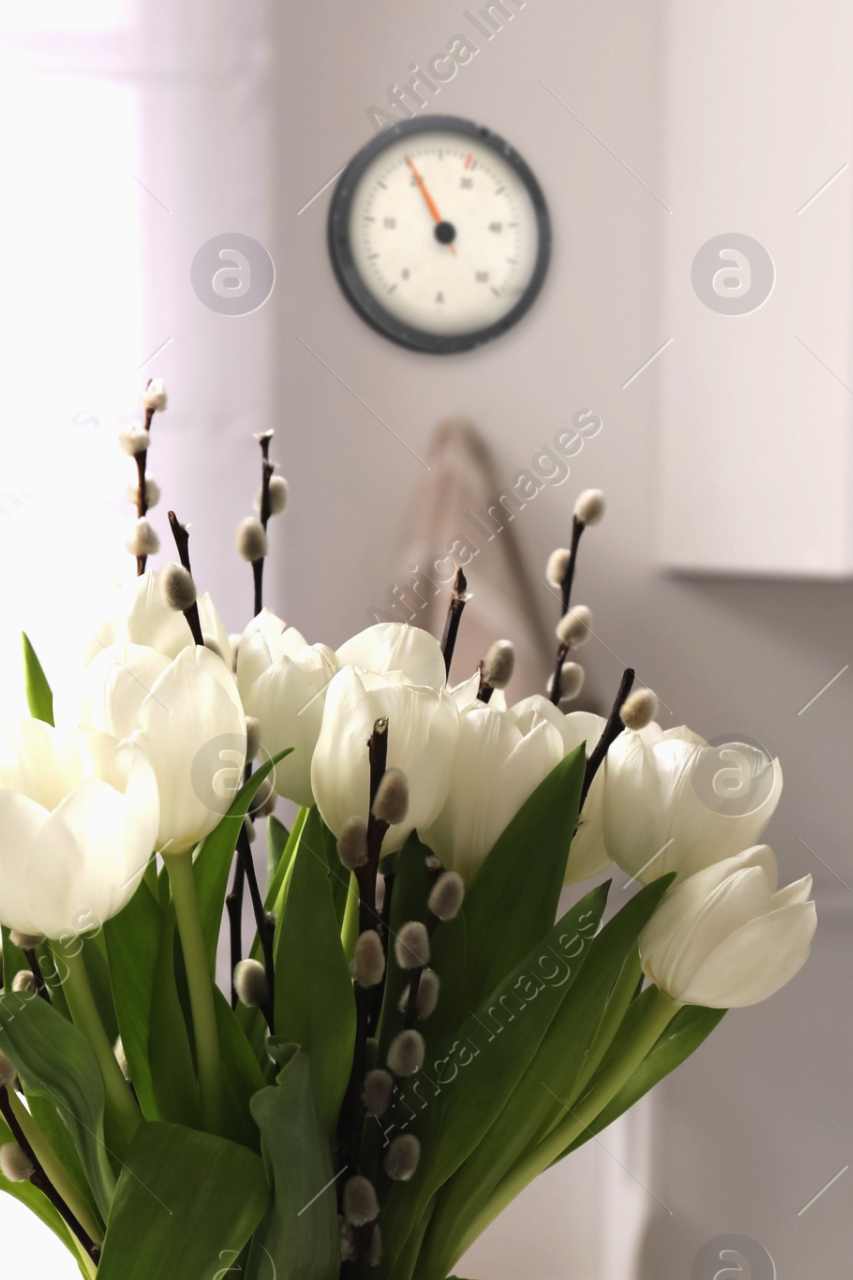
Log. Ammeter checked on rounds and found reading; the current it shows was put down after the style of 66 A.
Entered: 20 A
